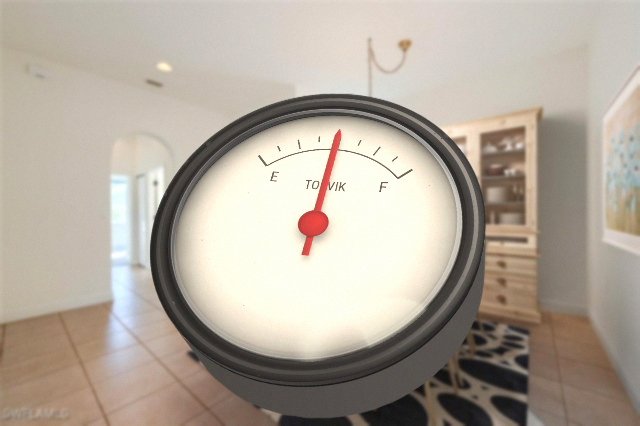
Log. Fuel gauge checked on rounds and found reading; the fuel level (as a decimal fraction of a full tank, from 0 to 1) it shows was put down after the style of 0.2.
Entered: 0.5
